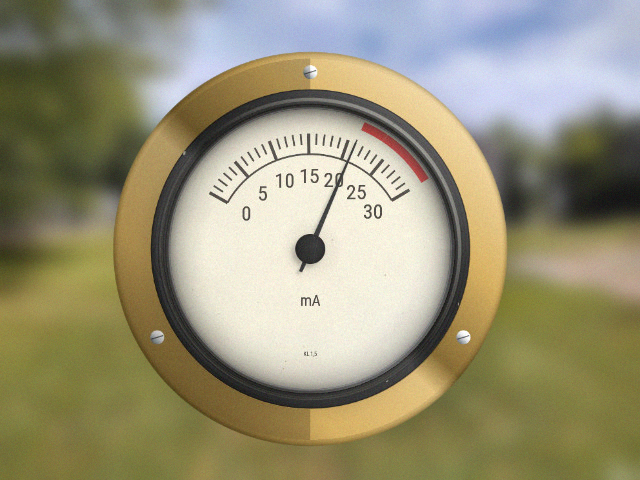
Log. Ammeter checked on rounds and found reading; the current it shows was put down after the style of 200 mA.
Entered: 21 mA
